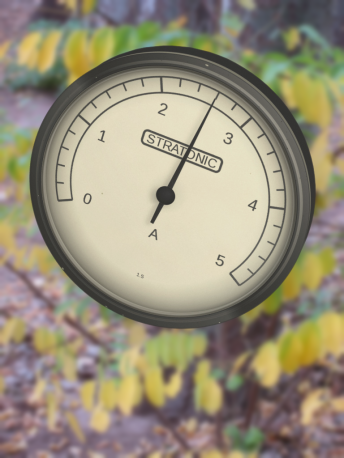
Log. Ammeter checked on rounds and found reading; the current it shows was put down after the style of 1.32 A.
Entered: 2.6 A
